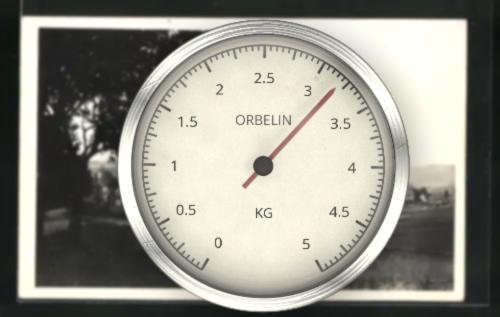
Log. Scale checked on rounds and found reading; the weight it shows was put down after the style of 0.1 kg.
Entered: 3.2 kg
